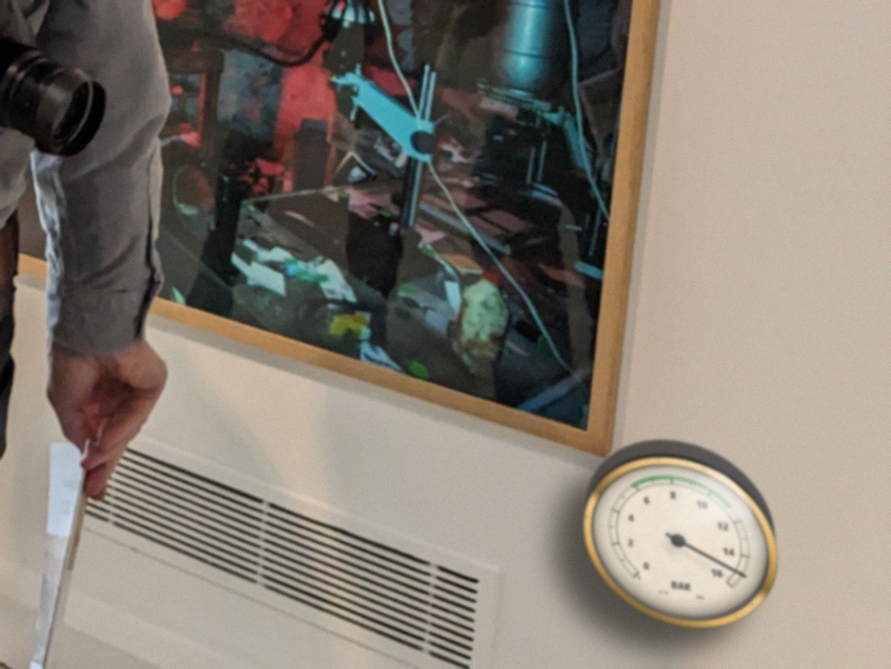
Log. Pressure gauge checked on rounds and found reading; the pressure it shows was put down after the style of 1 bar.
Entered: 15 bar
